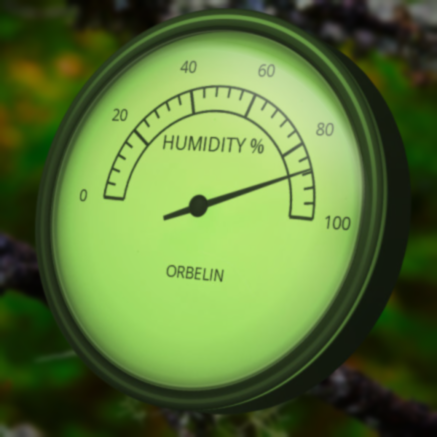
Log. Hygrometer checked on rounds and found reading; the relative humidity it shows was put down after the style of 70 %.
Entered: 88 %
